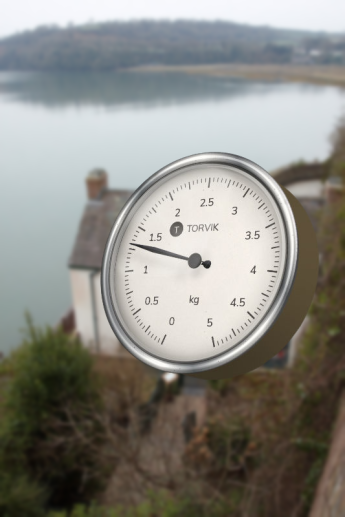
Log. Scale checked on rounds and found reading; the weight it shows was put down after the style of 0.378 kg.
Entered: 1.3 kg
